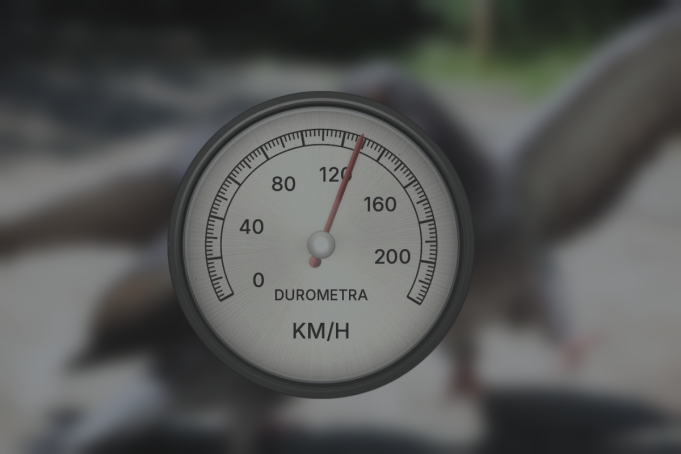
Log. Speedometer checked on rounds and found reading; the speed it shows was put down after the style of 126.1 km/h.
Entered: 128 km/h
